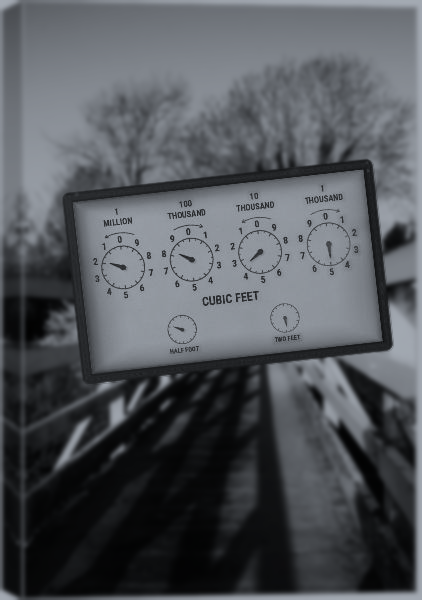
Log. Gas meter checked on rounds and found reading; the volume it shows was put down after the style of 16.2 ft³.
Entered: 183500 ft³
